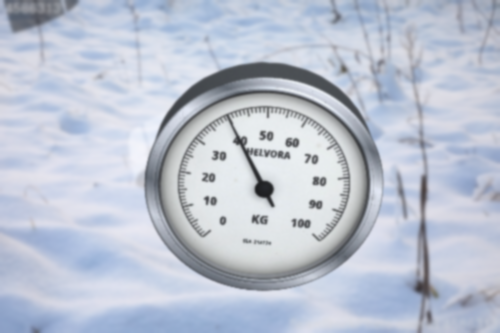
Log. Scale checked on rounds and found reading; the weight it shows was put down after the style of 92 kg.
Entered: 40 kg
